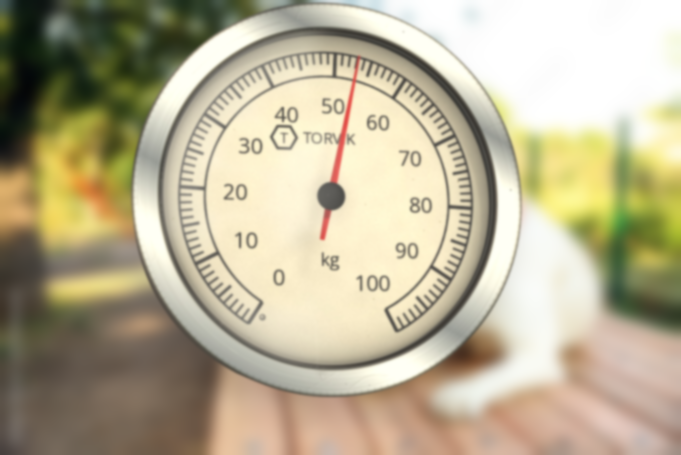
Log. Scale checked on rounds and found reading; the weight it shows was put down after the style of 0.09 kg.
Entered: 53 kg
